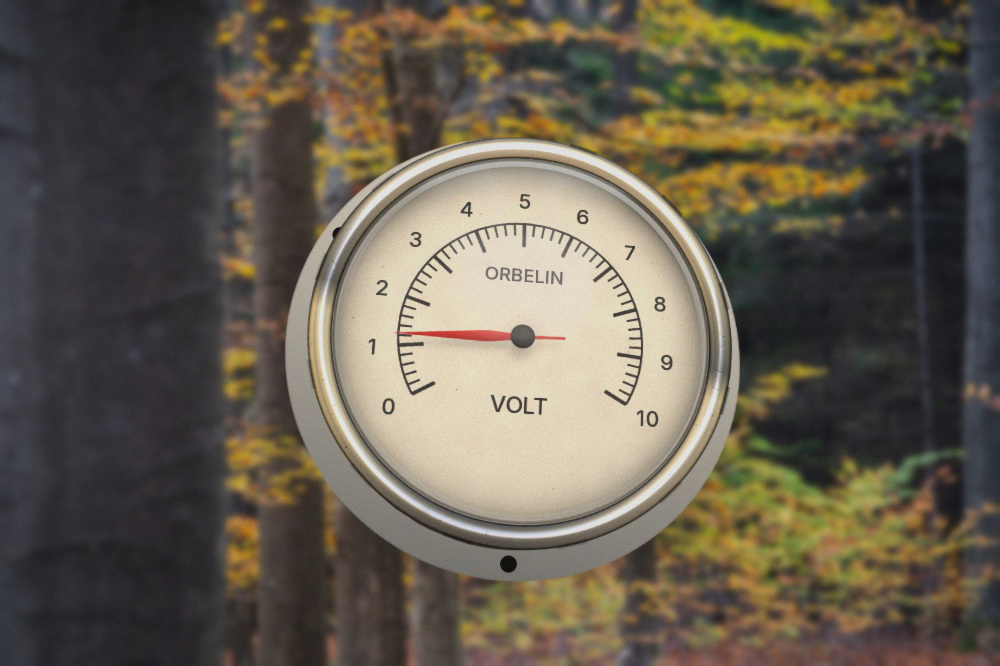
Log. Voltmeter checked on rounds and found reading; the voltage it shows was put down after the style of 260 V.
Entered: 1.2 V
